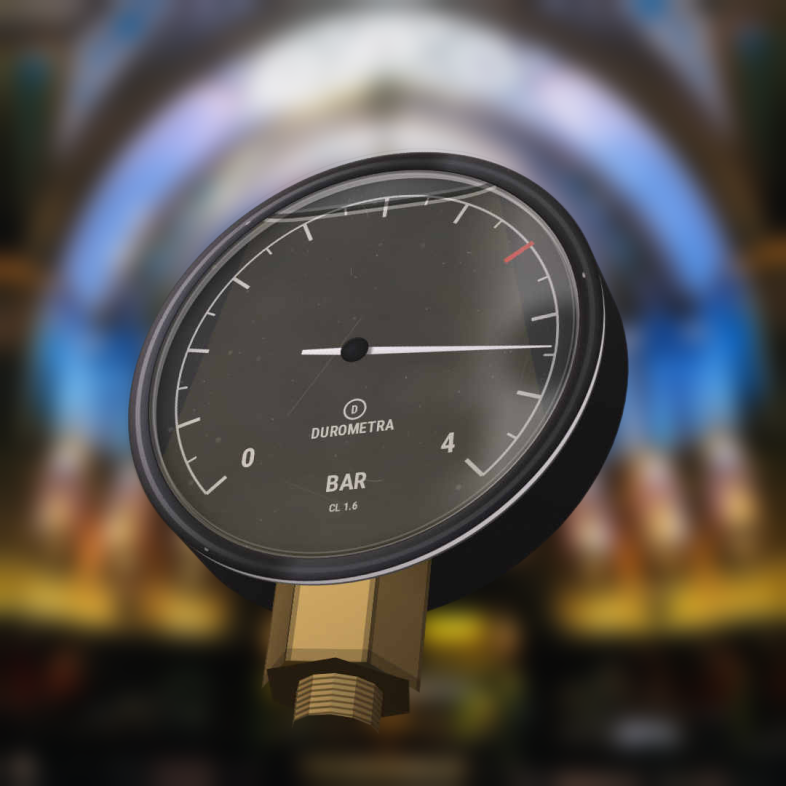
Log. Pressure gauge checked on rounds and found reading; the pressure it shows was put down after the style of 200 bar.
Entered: 3.4 bar
